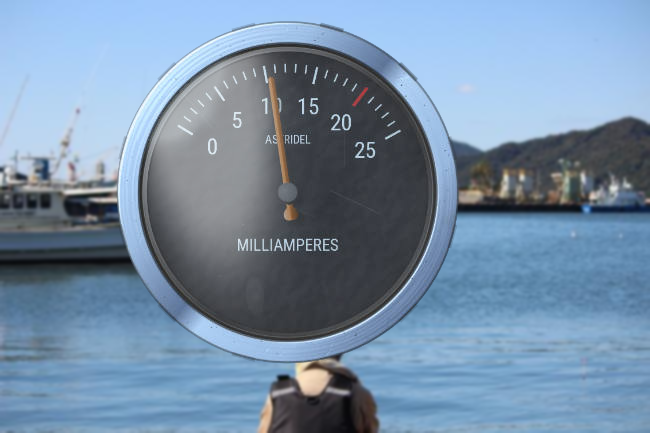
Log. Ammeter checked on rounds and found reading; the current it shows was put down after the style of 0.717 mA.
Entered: 10.5 mA
